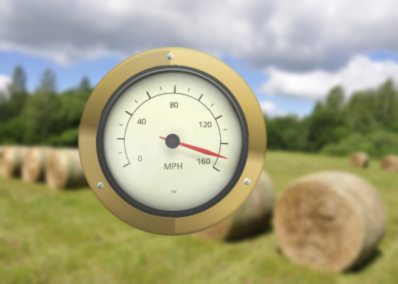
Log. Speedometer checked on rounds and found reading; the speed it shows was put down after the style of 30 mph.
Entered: 150 mph
